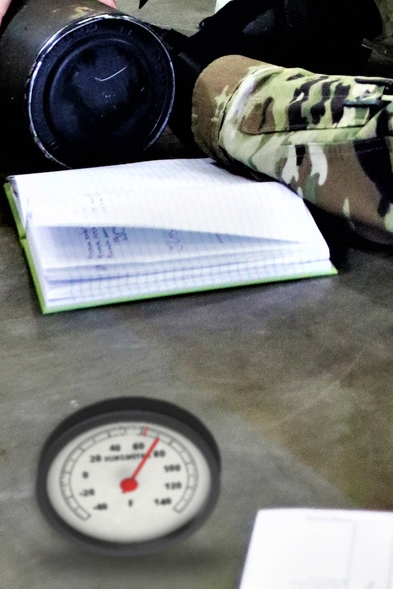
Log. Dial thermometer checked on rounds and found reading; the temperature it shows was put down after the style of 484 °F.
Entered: 70 °F
